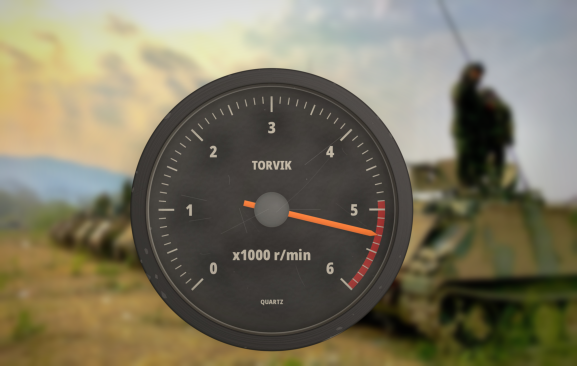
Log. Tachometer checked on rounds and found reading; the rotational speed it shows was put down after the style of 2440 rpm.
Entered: 5300 rpm
